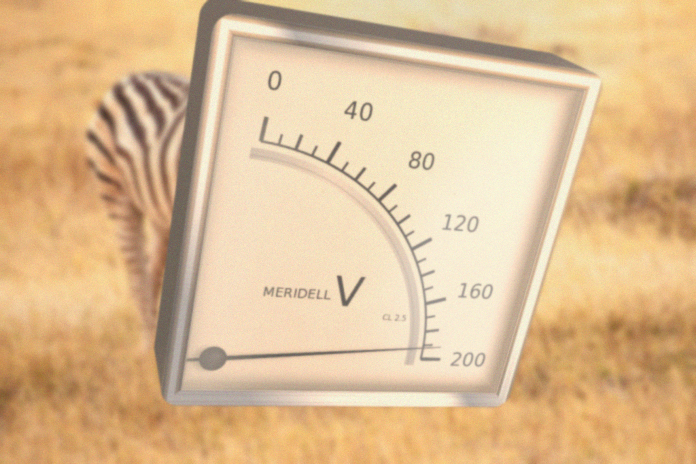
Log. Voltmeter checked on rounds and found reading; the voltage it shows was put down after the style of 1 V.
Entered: 190 V
